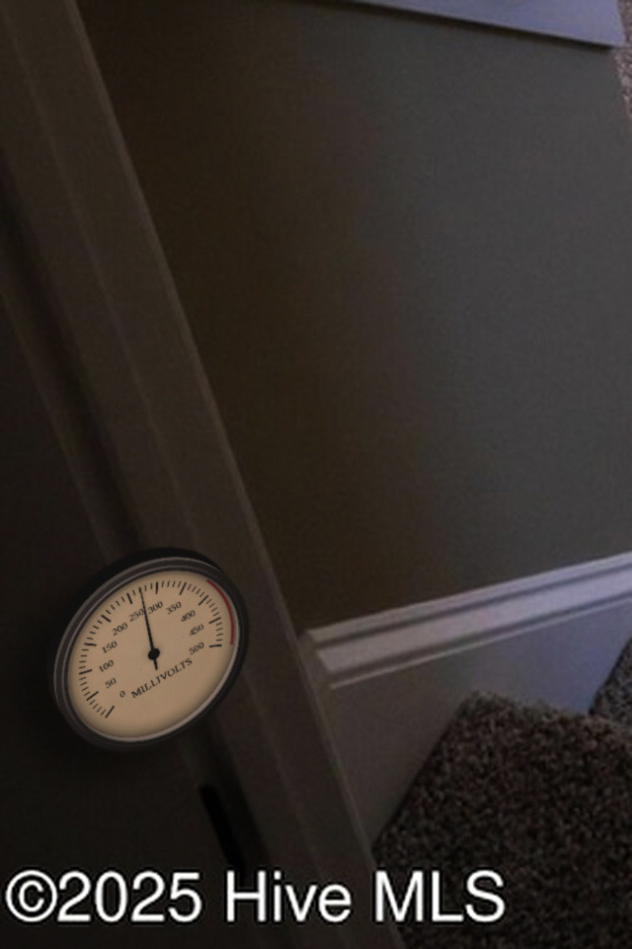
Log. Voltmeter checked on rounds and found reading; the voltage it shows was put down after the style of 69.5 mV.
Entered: 270 mV
